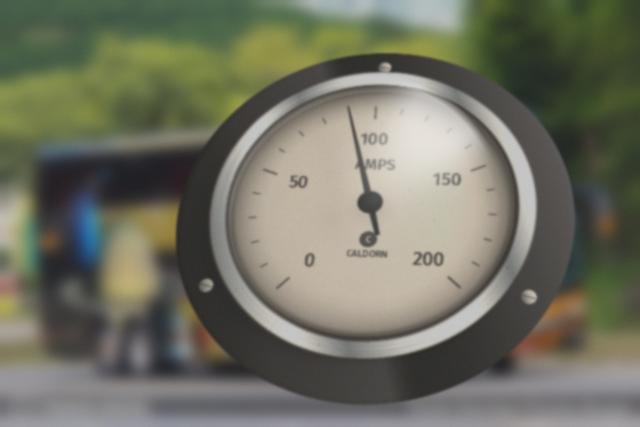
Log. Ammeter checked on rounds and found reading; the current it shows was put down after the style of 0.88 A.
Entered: 90 A
